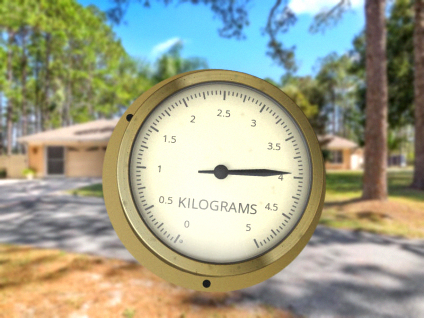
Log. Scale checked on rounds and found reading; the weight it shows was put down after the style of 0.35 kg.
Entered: 3.95 kg
